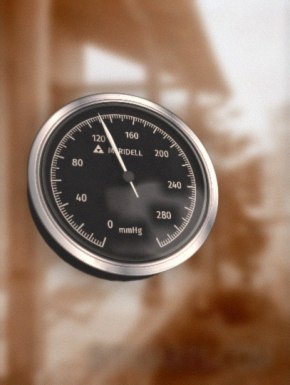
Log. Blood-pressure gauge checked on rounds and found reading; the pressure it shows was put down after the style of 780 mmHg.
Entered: 130 mmHg
